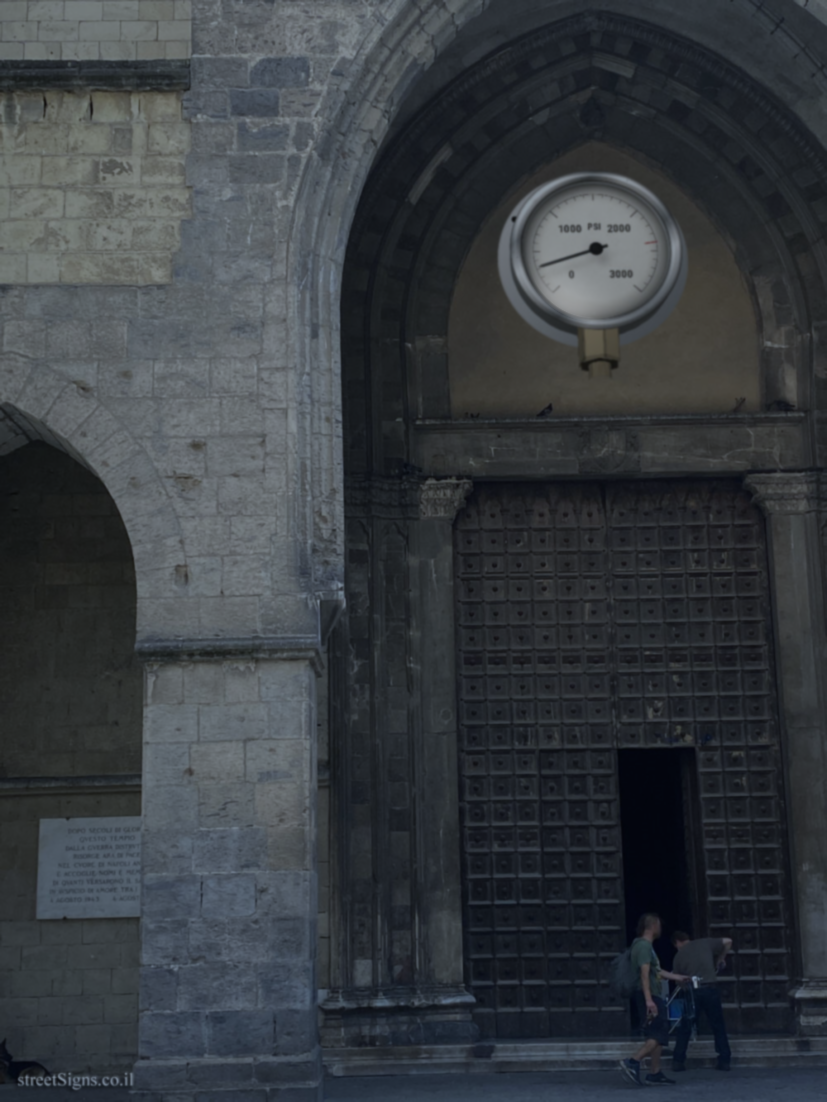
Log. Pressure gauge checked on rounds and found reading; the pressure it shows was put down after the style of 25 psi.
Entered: 300 psi
